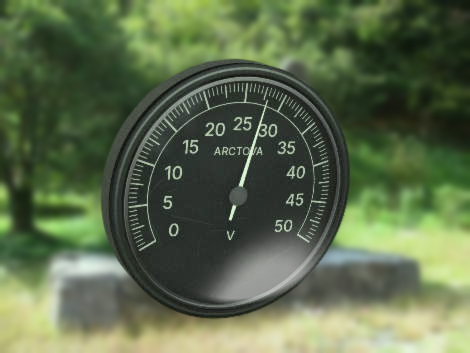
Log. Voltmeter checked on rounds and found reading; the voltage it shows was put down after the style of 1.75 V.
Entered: 27.5 V
